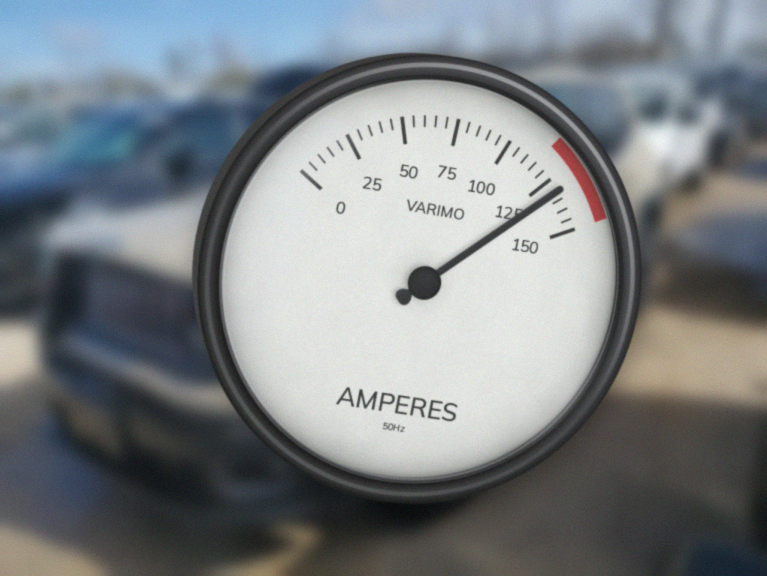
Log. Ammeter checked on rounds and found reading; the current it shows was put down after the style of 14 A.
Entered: 130 A
